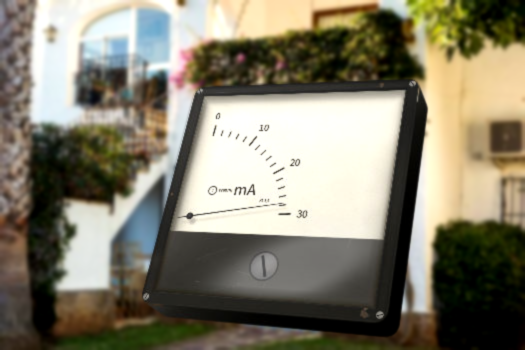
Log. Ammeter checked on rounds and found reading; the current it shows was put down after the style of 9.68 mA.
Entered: 28 mA
